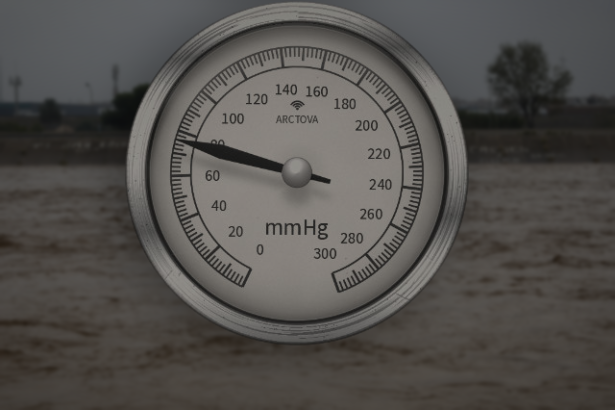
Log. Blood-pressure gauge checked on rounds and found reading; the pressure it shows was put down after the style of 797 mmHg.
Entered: 76 mmHg
